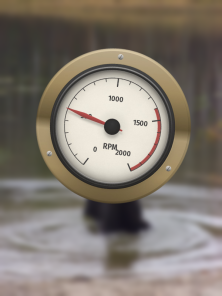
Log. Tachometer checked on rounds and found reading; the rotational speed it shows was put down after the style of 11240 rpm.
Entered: 500 rpm
